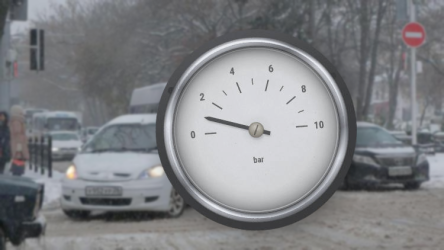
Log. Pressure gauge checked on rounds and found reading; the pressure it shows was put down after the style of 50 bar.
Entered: 1 bar
